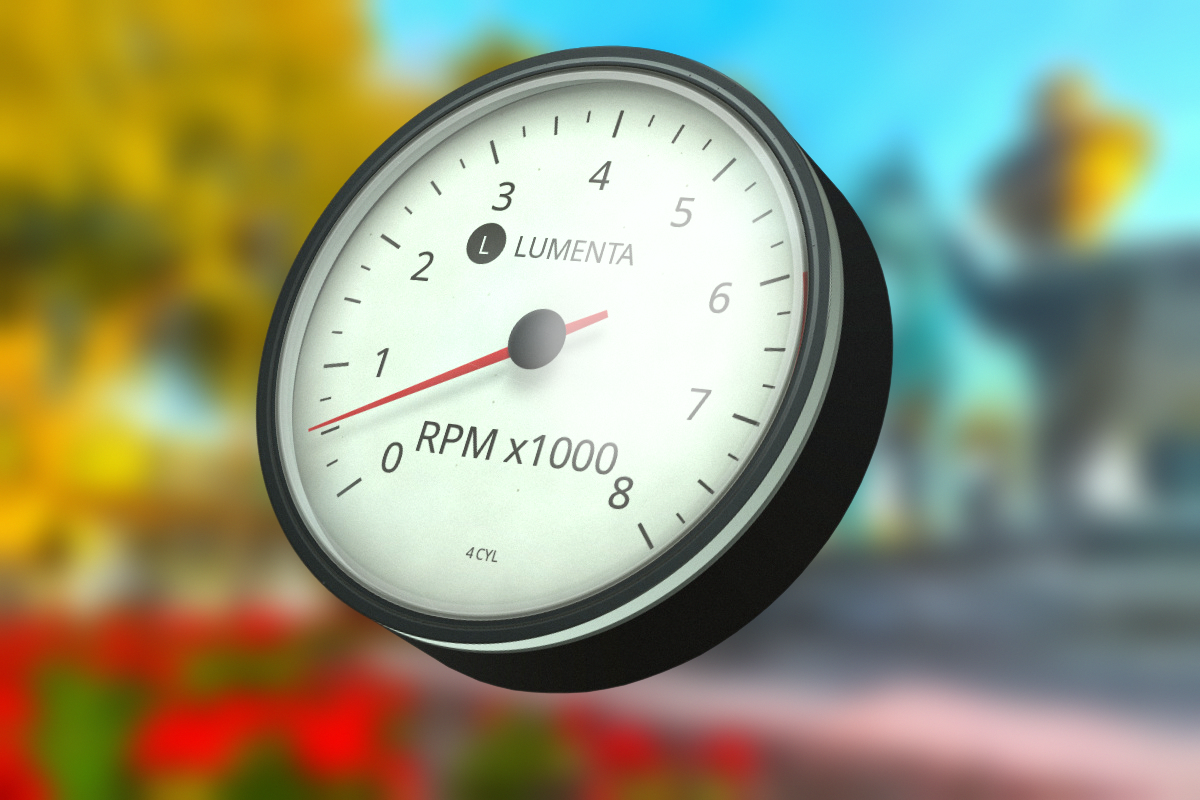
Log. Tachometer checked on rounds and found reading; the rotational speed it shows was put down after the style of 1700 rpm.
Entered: 500 rpm
